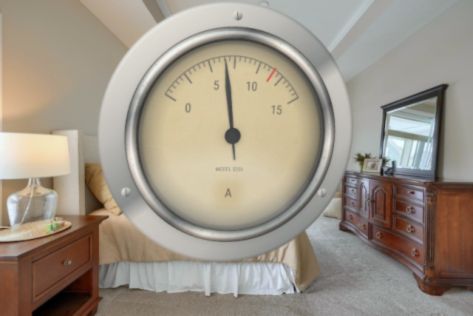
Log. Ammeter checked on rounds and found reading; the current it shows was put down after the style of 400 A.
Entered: 6.5 A
